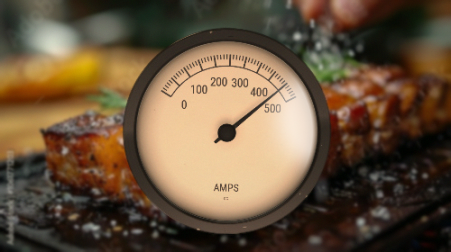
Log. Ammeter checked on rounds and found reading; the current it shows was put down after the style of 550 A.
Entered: 450 A
